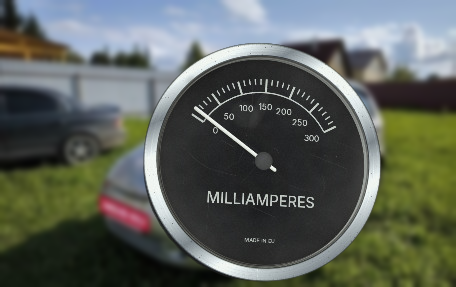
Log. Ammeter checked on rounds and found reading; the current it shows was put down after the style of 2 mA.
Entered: 10 mA
